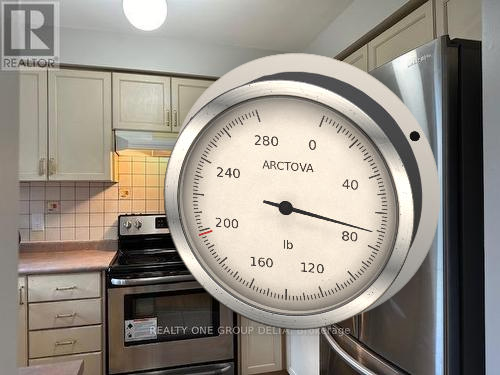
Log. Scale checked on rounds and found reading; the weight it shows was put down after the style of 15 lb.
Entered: 70 lb
